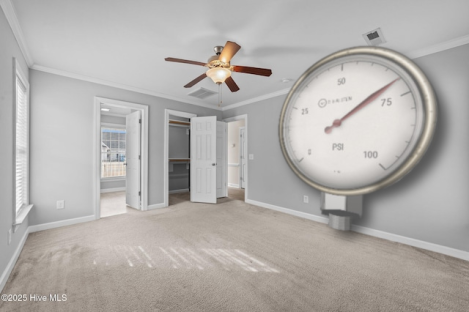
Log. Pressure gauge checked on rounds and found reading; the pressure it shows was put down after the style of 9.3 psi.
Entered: 70 psi
